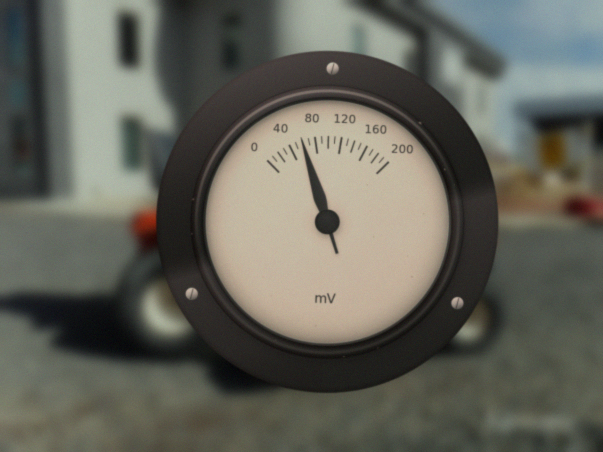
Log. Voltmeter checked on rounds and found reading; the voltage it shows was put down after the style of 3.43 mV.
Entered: 60 mV
